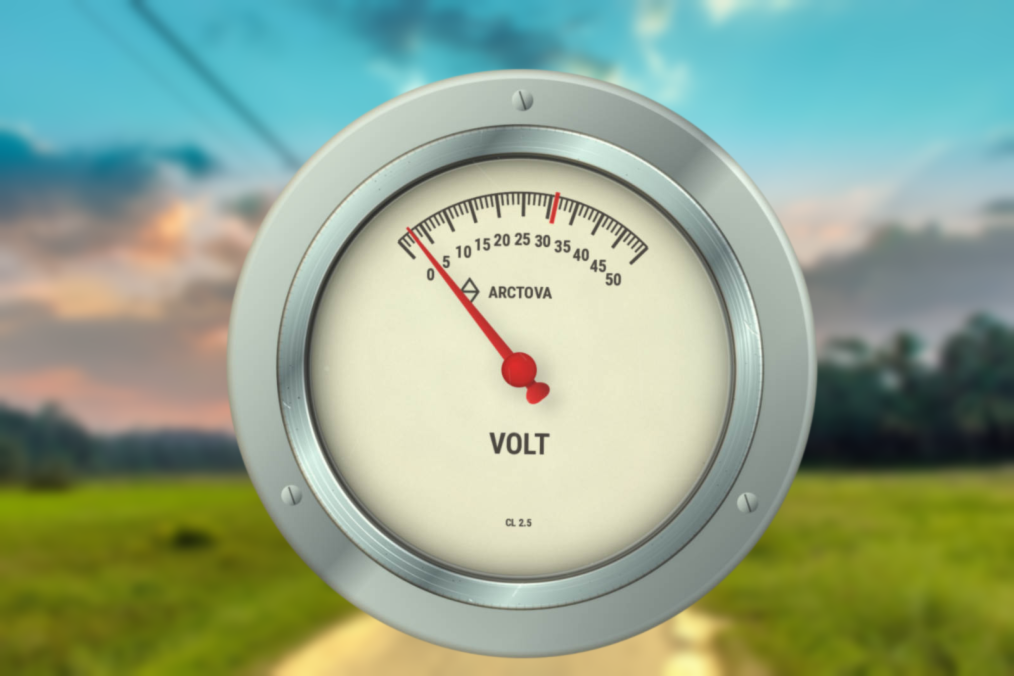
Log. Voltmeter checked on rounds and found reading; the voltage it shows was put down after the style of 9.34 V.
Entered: 3 V
